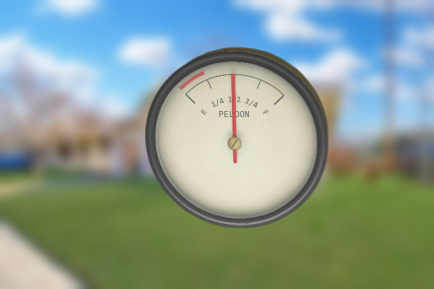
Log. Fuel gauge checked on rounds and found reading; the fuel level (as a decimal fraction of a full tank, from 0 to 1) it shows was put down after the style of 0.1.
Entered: 0.5
